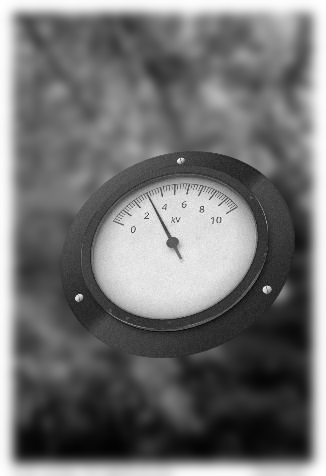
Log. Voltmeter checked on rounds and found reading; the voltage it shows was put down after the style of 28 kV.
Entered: 3 kV
